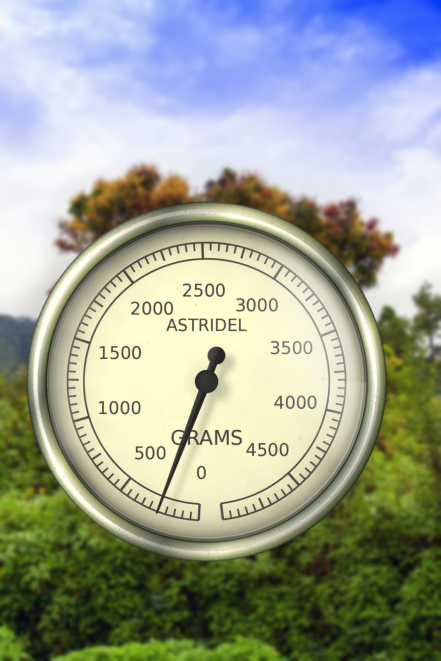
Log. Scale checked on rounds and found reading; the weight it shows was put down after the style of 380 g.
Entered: 250 g
